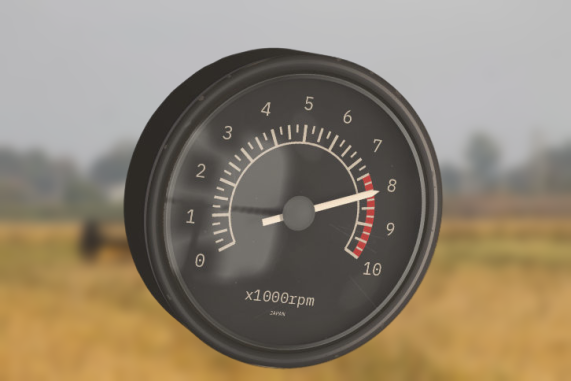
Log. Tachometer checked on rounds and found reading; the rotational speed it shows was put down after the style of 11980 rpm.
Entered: 8000 rpm
